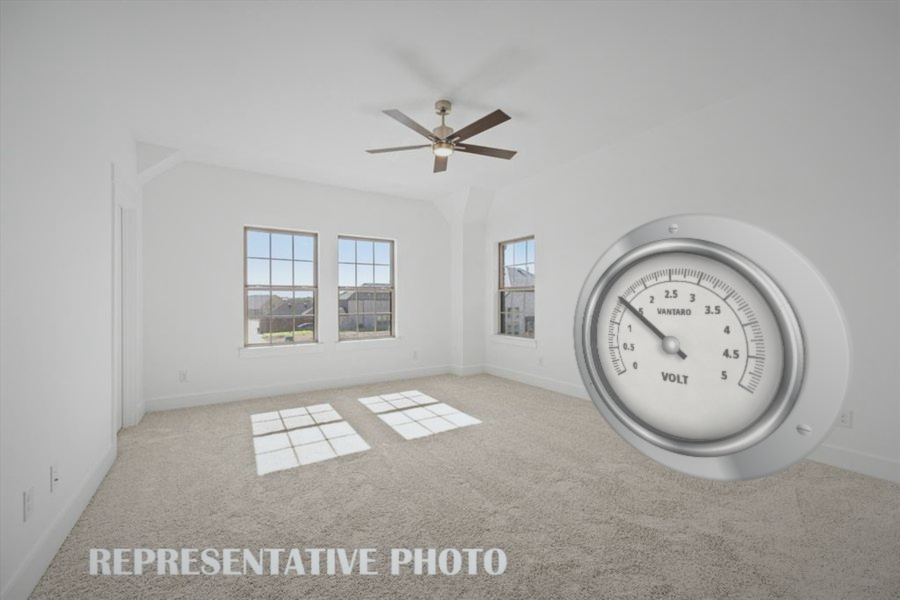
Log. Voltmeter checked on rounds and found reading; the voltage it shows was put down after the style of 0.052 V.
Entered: 1.5 V
